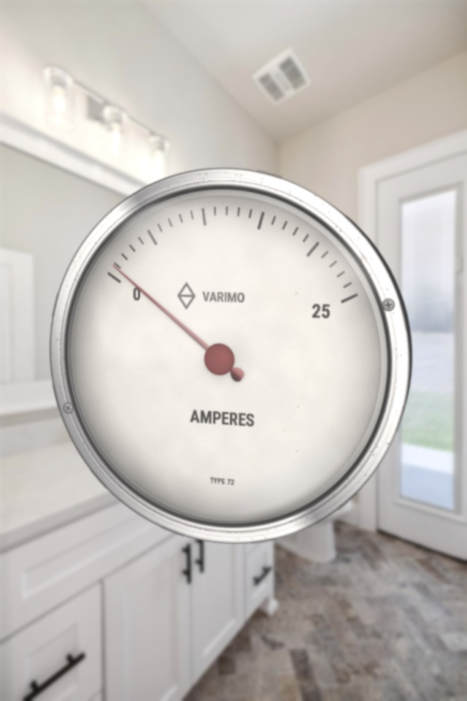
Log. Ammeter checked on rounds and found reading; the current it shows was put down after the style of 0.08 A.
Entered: 1 A
